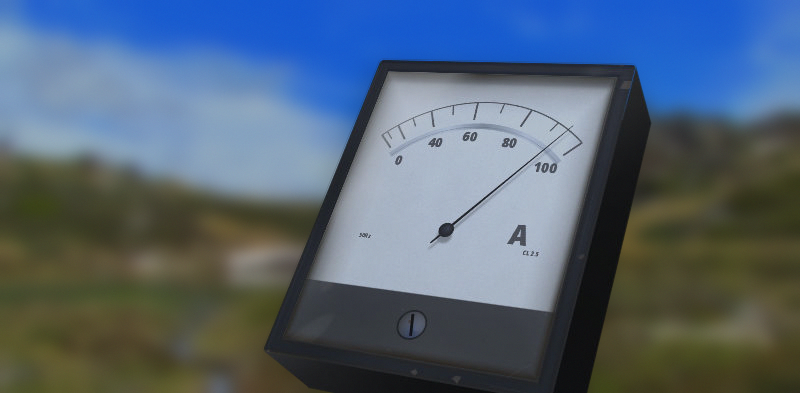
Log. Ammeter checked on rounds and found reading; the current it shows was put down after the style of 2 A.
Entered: 95 A
